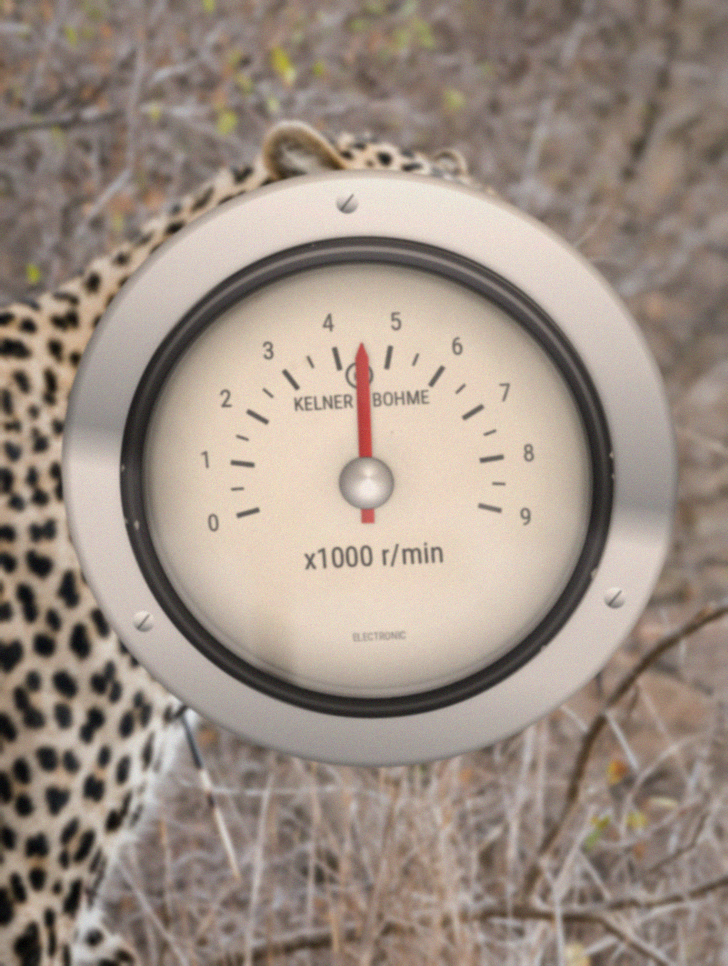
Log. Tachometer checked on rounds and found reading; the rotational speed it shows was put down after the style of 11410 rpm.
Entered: 4500 rpm
